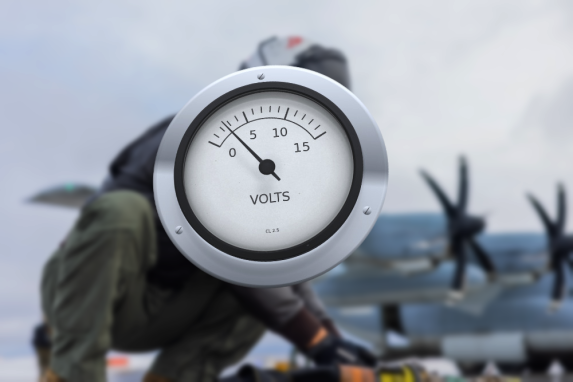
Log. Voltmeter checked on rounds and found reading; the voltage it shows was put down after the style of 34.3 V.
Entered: 2.5 V
